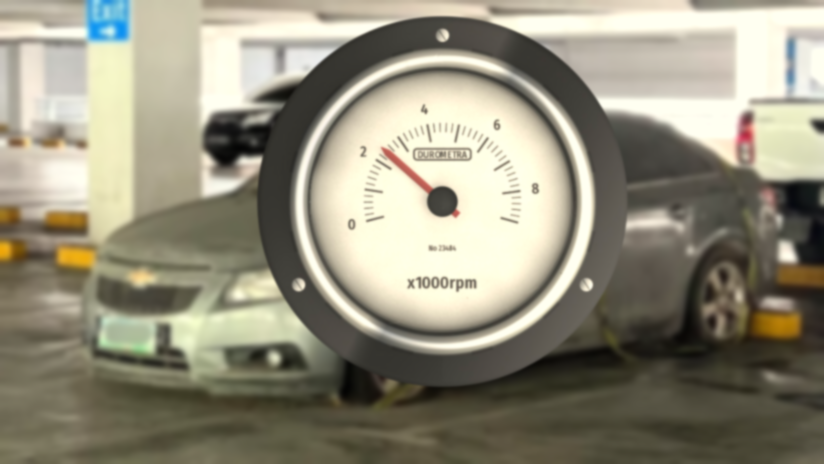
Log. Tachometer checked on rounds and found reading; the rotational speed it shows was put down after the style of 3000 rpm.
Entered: 2400 rpm
